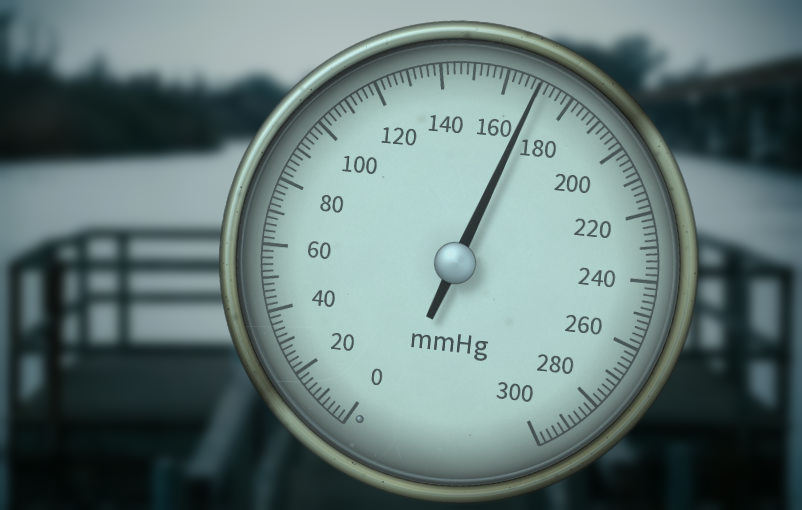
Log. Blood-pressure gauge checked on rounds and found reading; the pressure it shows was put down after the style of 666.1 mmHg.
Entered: 170 mmHg
